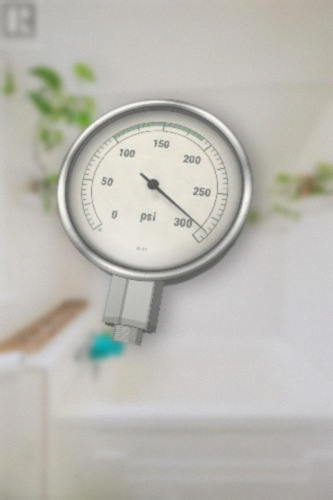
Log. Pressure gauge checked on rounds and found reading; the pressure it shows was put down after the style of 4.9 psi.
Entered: 290 psi
